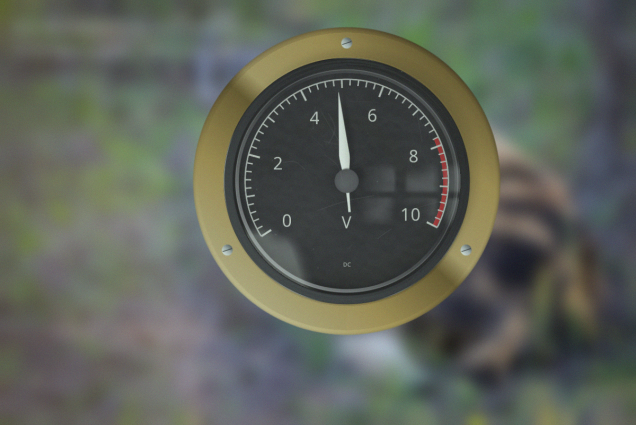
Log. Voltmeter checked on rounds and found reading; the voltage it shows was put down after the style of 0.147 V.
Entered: 4.9 V
